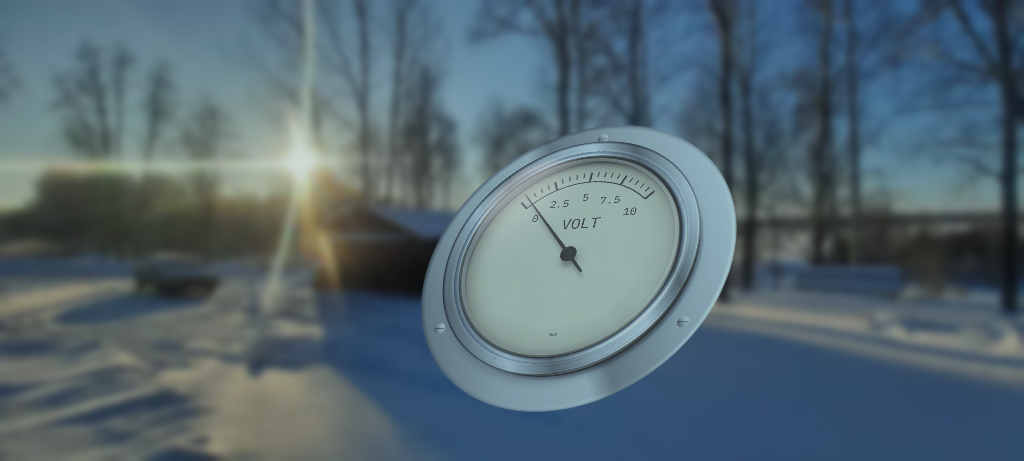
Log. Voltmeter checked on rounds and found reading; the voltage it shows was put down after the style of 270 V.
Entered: 0.5 V
